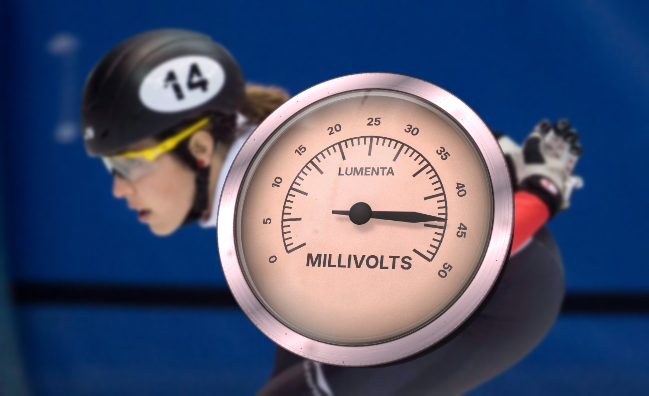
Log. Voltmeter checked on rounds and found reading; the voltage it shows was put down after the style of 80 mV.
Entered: 44 mV
